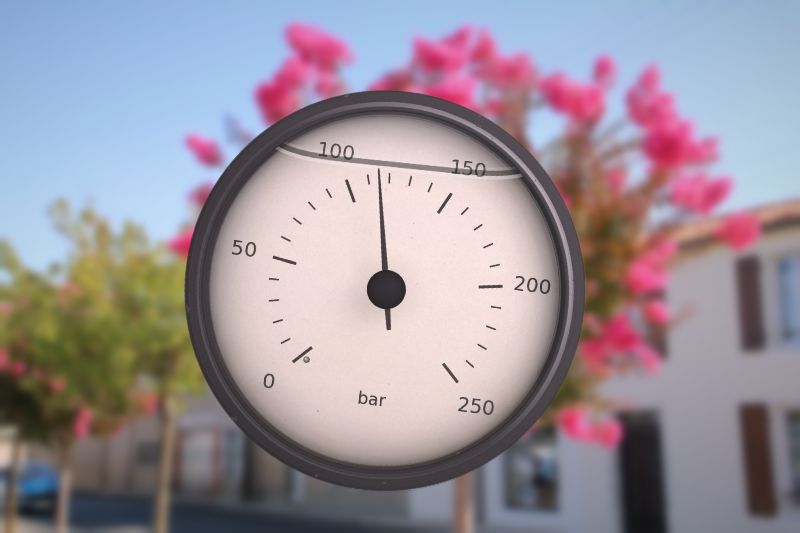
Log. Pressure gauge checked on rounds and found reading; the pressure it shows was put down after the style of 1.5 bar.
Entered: 115 bar
